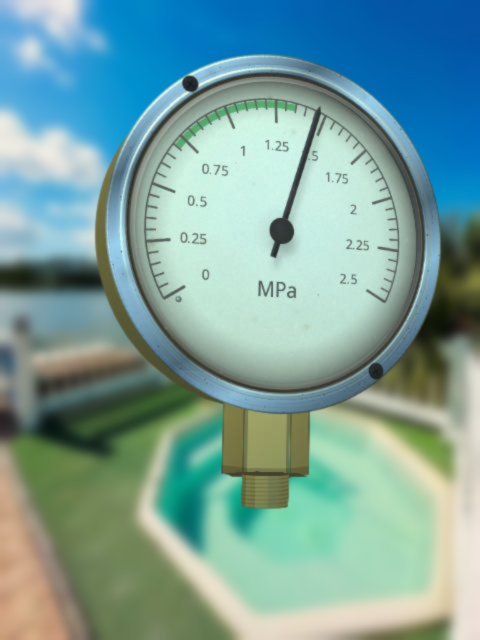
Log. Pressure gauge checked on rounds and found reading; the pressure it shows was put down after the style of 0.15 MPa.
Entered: 1.45 MPa
